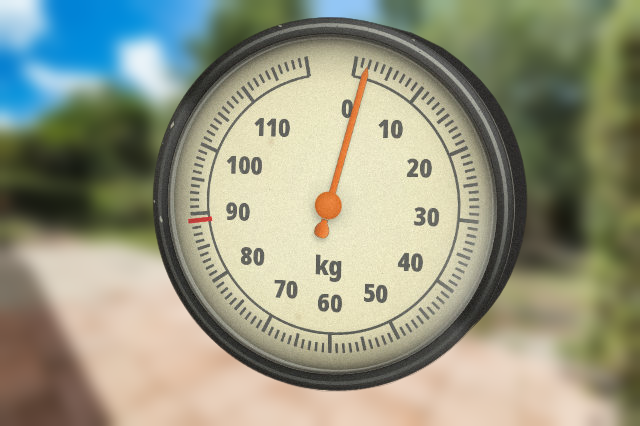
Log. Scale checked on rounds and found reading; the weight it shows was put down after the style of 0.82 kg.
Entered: 2 kg
